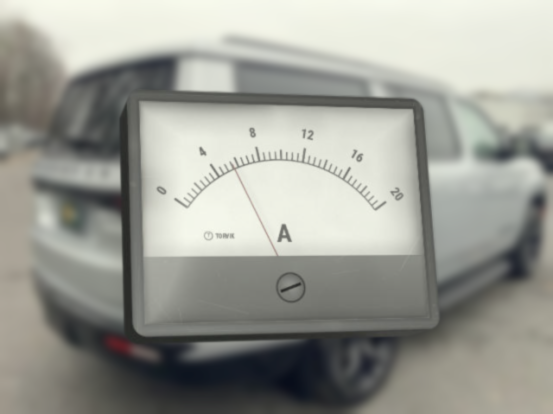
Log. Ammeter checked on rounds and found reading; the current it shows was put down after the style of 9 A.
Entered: 5.5 A
